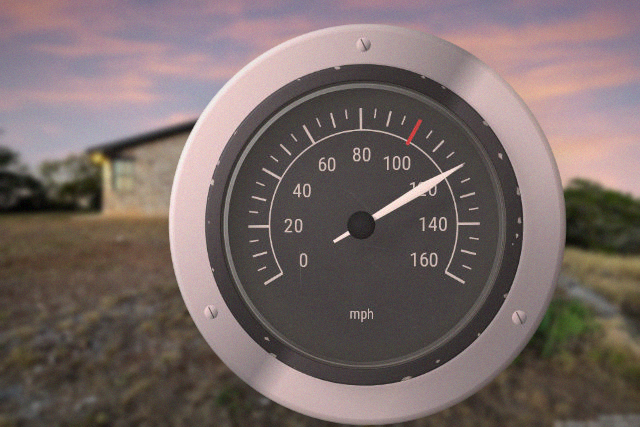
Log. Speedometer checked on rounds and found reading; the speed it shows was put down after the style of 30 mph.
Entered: 120 mph
